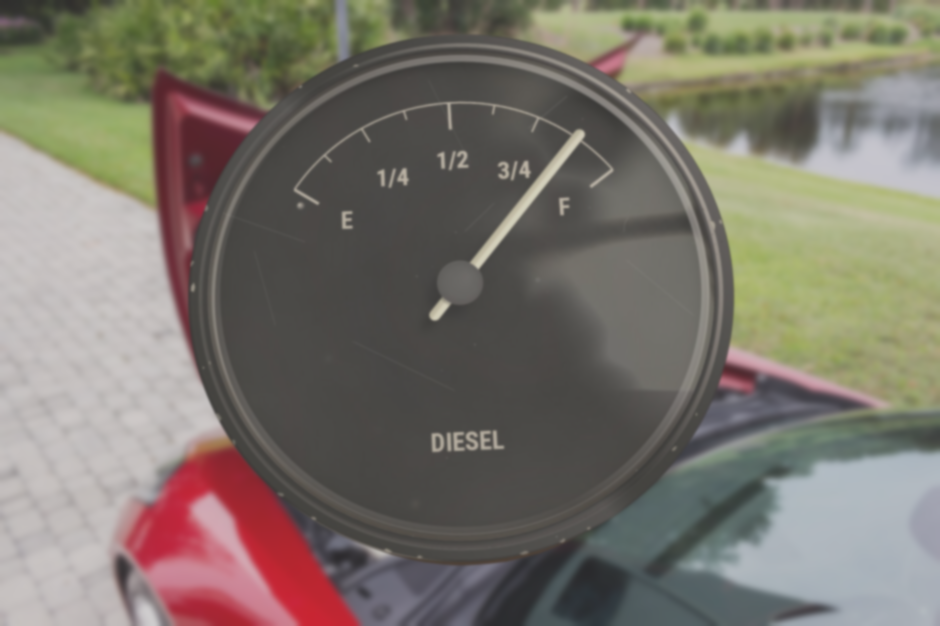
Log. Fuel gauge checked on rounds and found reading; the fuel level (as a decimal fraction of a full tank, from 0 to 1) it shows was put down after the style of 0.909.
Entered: 0.875
